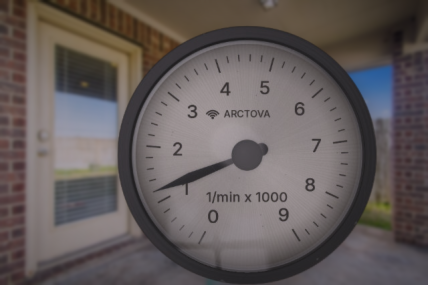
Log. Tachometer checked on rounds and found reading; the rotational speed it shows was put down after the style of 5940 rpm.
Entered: 1200 rpm
